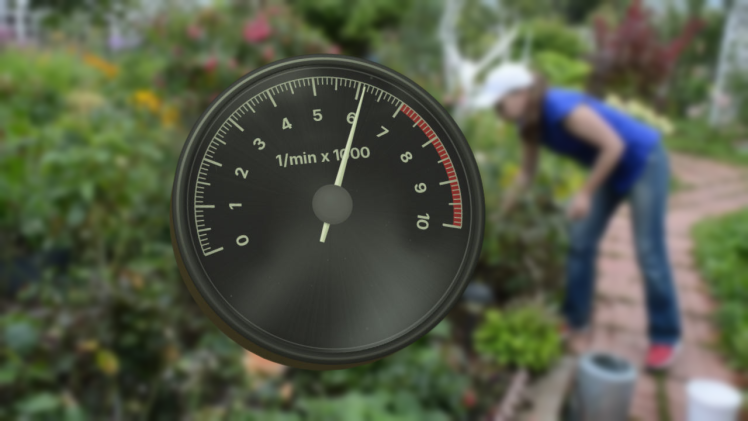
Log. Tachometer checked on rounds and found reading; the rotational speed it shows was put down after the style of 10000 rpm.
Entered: 6100 rpm
